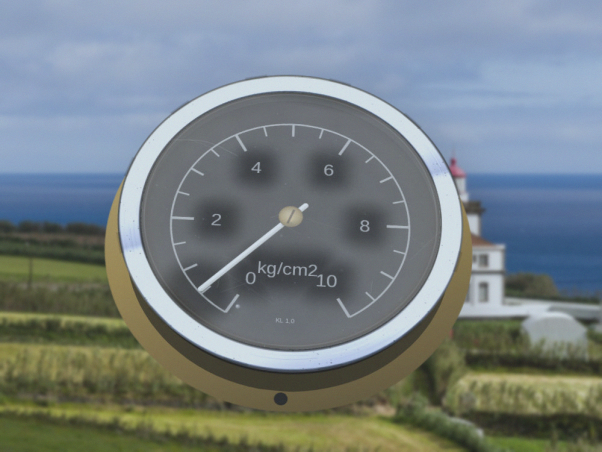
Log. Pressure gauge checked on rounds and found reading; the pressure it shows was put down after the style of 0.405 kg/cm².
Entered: 0.5 kg/cm²
